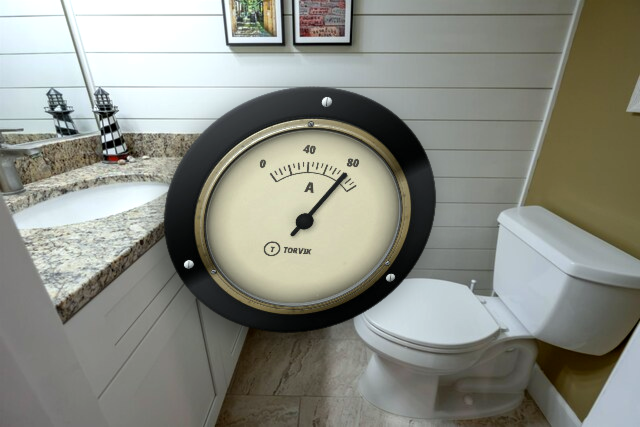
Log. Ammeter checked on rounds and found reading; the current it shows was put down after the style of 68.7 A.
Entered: 80 A
